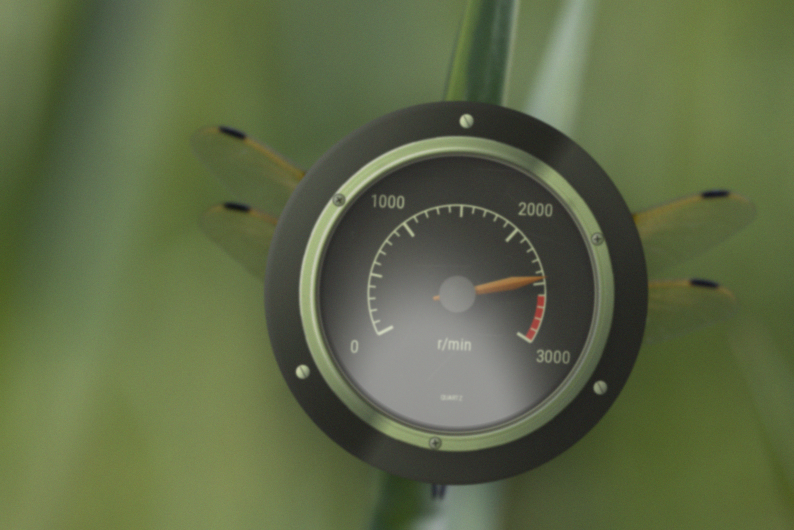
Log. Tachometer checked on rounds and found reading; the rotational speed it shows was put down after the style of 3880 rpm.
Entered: 2450 rpm
